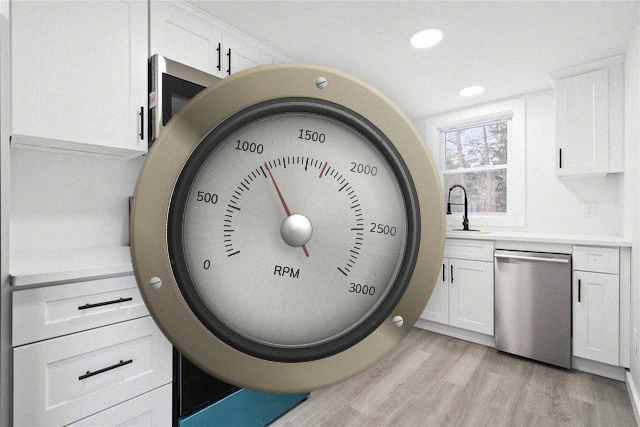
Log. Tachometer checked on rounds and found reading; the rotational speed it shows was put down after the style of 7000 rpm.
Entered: 1050 rpm
